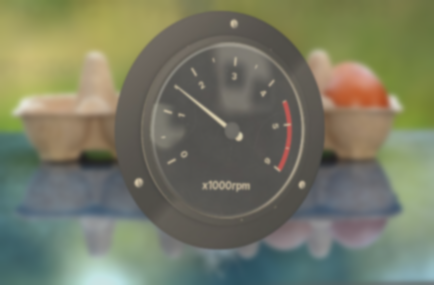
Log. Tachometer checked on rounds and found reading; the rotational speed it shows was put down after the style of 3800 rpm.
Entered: 1500 rpm
